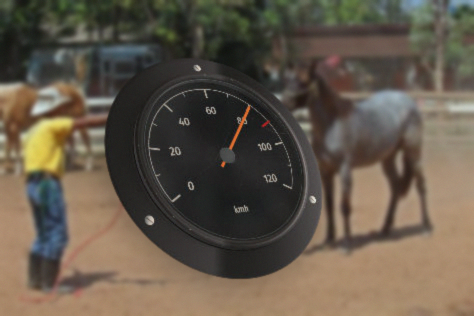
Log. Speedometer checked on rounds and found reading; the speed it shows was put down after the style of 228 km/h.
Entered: 80 km/h
